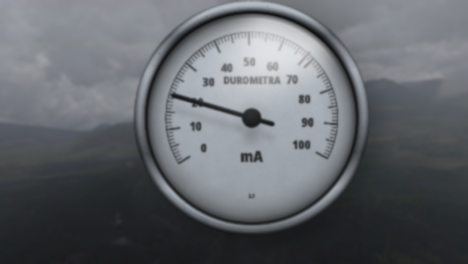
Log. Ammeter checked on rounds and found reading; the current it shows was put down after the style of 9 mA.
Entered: 20 mA
